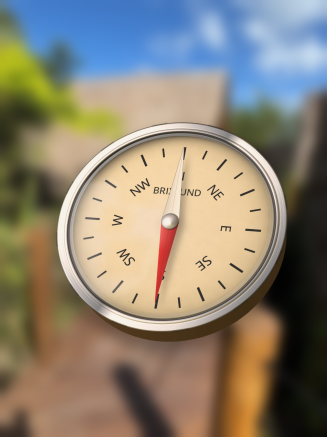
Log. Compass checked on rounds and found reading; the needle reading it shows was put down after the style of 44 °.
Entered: 180 °
